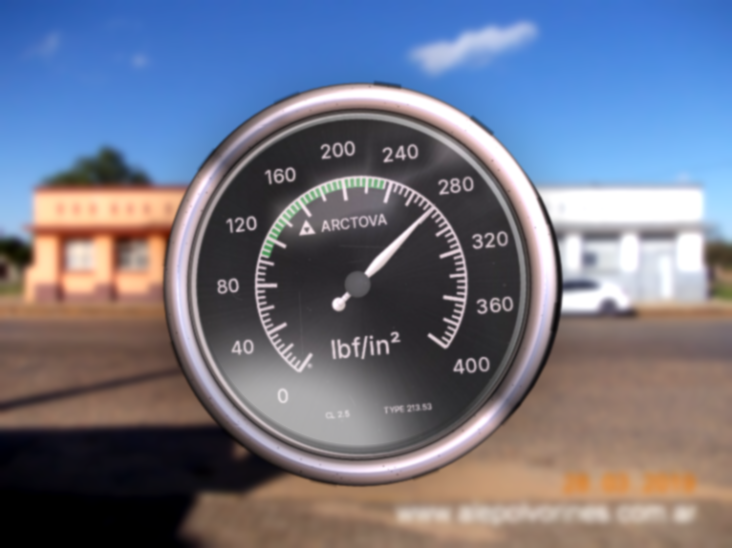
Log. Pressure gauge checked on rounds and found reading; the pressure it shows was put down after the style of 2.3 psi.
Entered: 280 psi
